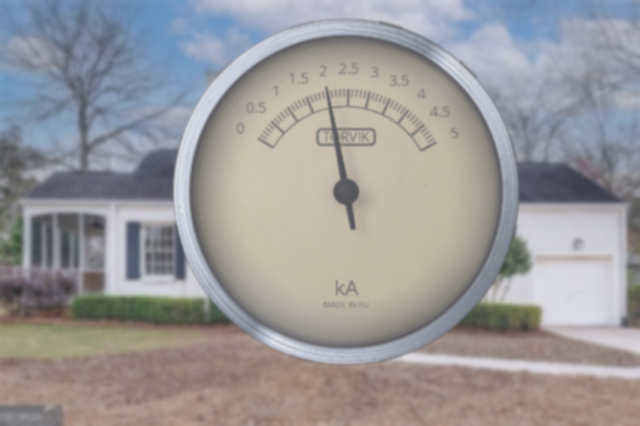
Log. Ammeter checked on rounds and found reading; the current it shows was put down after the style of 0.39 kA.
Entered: 2 kA
